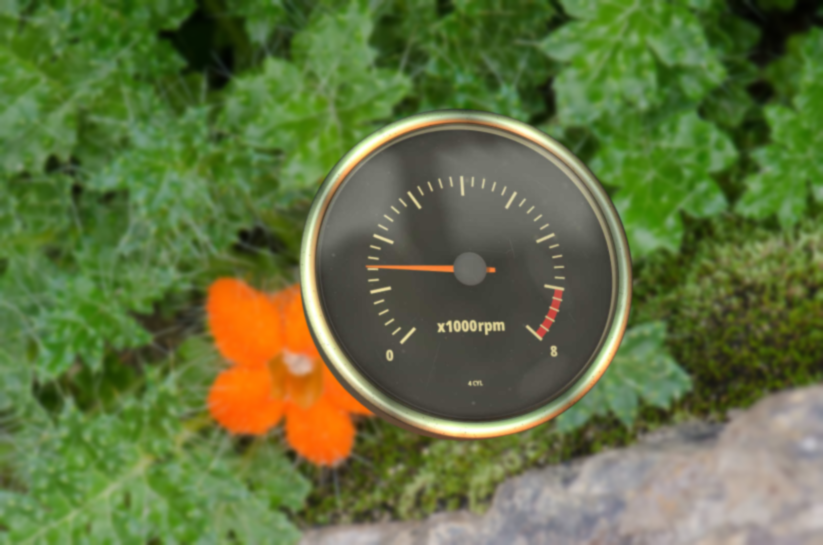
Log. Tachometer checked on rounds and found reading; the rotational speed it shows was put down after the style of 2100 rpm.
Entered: 1400 rpm
